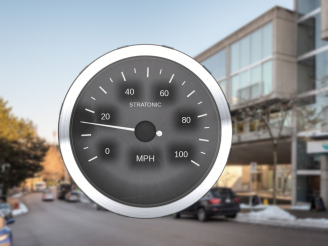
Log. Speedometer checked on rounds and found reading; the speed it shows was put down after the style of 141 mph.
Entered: 15 mph
